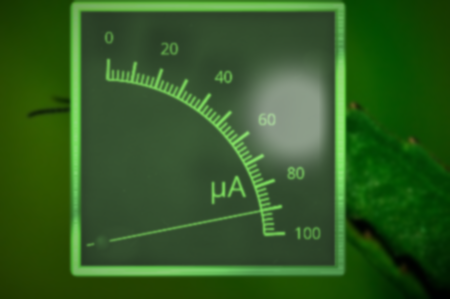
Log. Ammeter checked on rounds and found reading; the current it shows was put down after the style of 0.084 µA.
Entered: 90 µA
